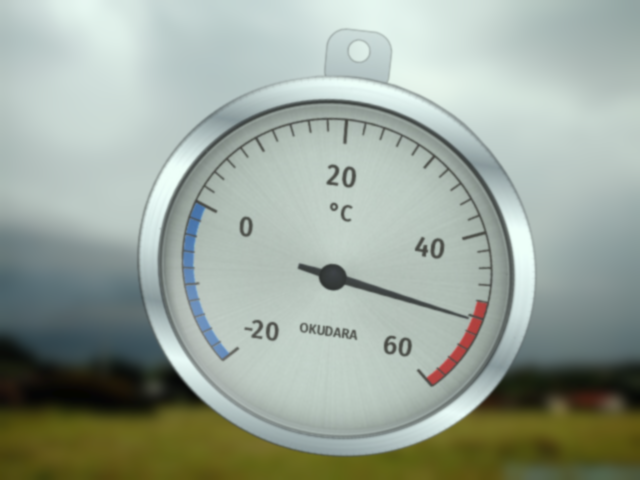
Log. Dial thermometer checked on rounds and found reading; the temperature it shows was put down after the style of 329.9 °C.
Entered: 50 °C
